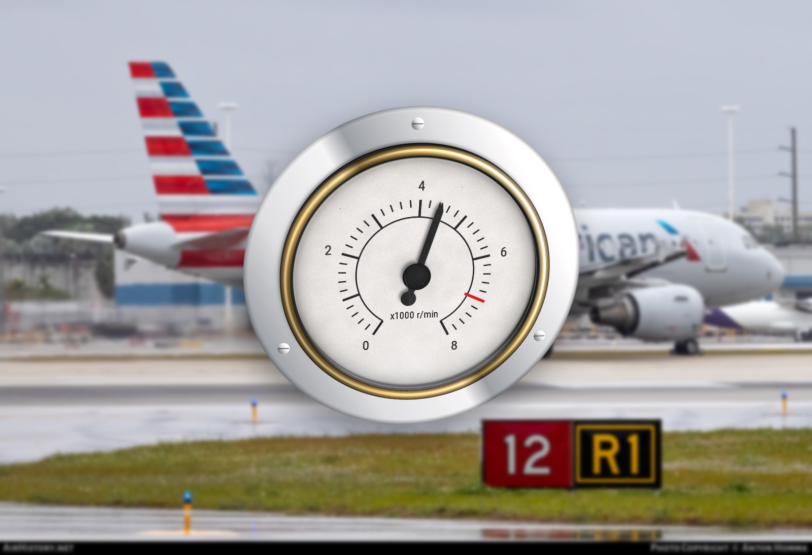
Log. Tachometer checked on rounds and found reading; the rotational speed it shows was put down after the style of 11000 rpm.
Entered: 4400 rpm
